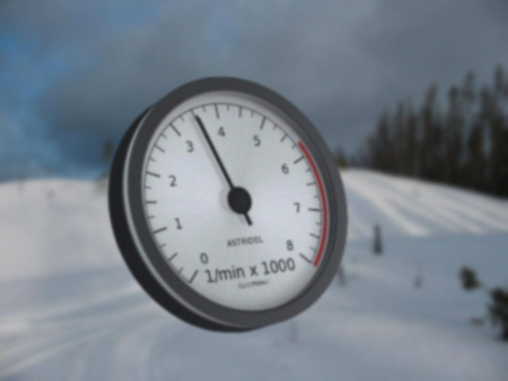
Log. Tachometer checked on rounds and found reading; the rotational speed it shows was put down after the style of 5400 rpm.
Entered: 3500 rpm
